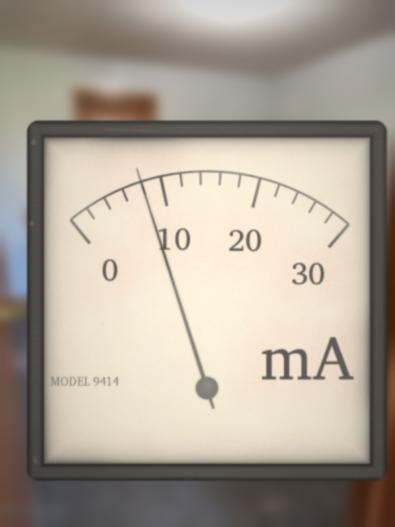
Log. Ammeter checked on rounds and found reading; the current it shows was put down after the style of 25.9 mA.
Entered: 8 mA
